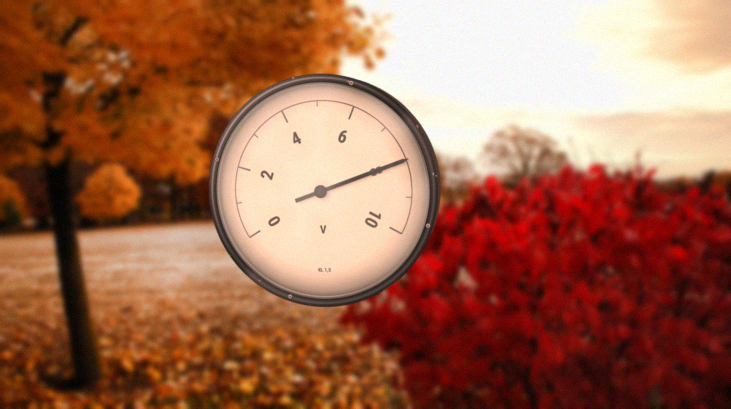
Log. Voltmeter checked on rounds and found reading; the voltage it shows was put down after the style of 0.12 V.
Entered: 8 V
